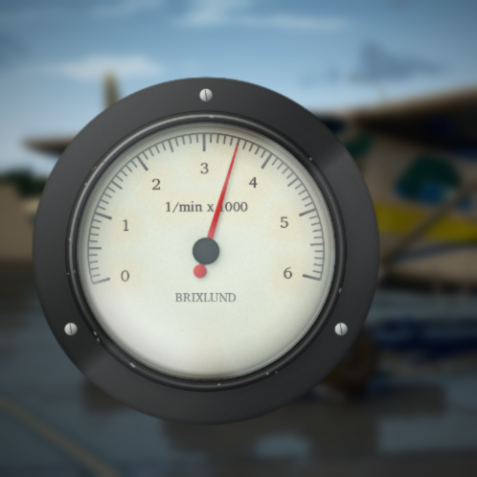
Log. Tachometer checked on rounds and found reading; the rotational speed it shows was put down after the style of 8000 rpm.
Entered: 3500 rpm
